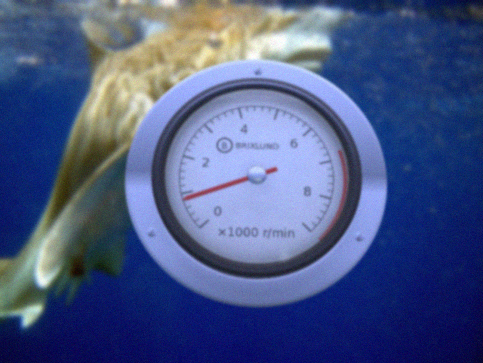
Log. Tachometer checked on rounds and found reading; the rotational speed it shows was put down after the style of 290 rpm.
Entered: 800 rpm
